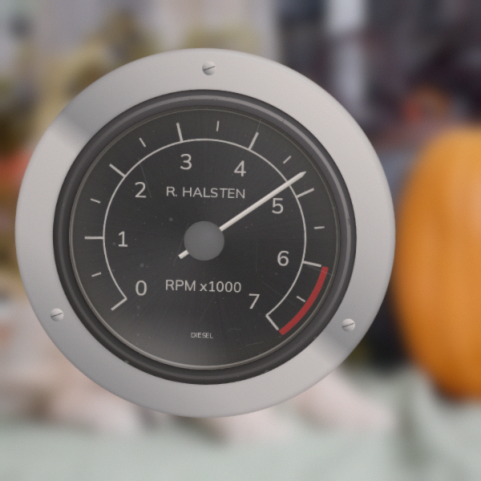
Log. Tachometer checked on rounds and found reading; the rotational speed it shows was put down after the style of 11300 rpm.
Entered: 4750 rpm
